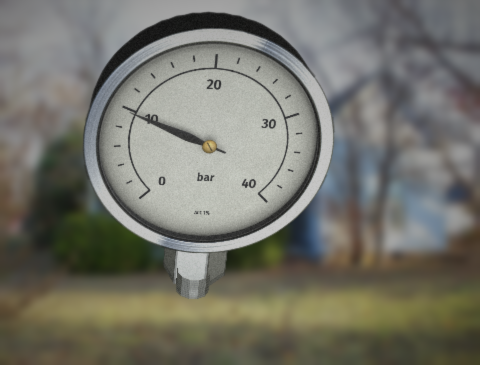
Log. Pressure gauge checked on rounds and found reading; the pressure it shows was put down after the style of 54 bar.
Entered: 10 bar
